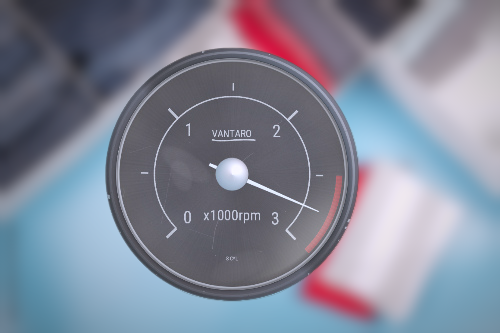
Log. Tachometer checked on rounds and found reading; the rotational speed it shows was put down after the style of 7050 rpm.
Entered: 2750 rpm
